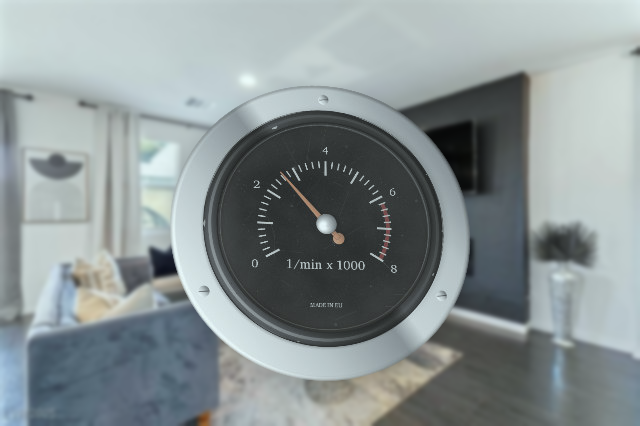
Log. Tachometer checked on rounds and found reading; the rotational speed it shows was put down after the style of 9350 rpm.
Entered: 2600 rpm
